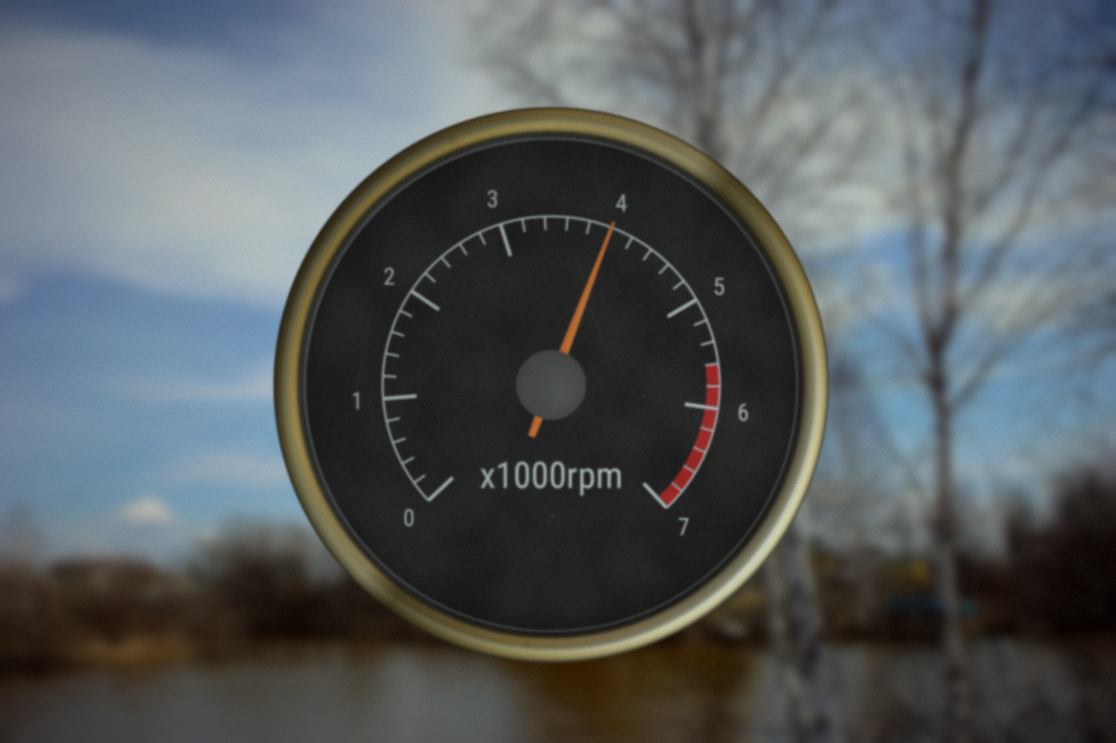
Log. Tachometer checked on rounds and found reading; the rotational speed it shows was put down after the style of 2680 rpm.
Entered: 4000 rpm
